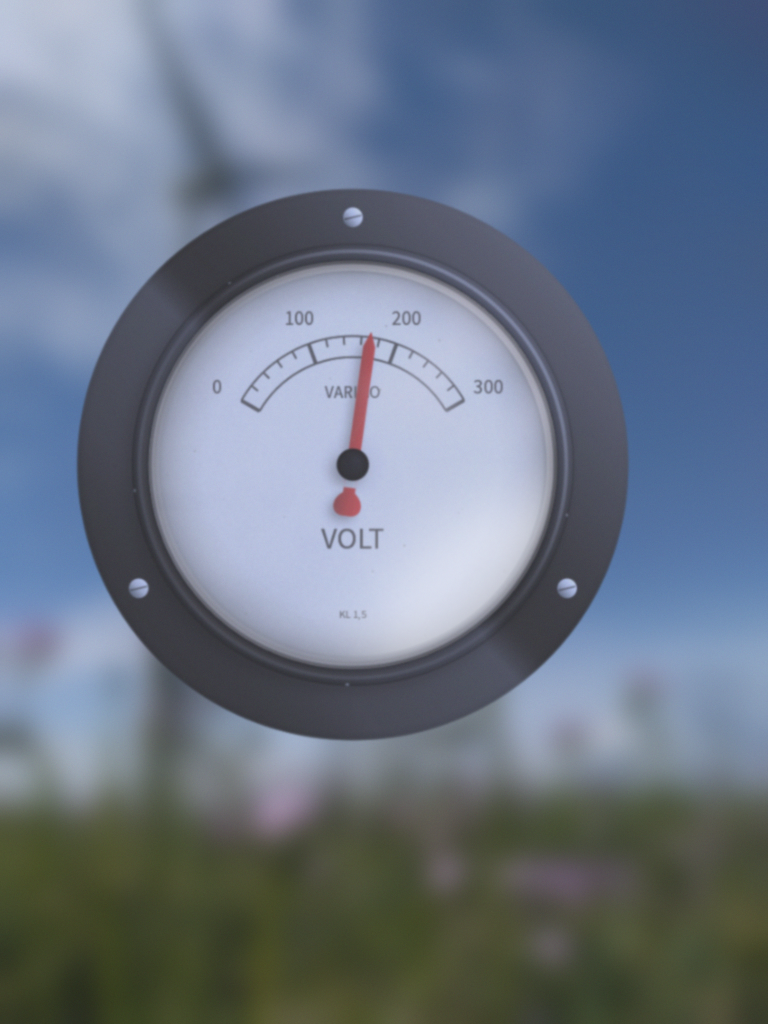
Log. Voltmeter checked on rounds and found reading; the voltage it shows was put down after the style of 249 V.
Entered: 170 V
